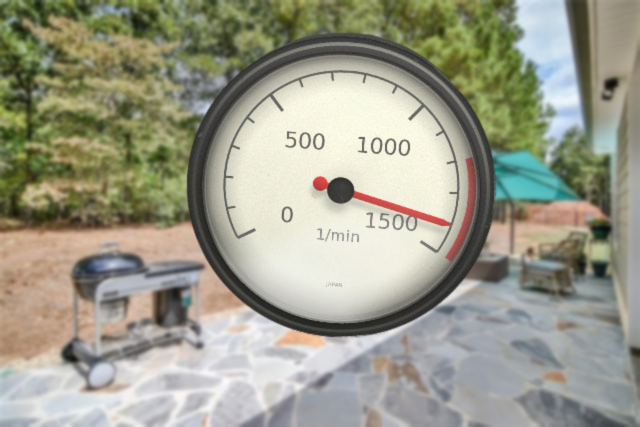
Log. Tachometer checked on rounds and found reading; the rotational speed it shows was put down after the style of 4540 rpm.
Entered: 1400 rpm
